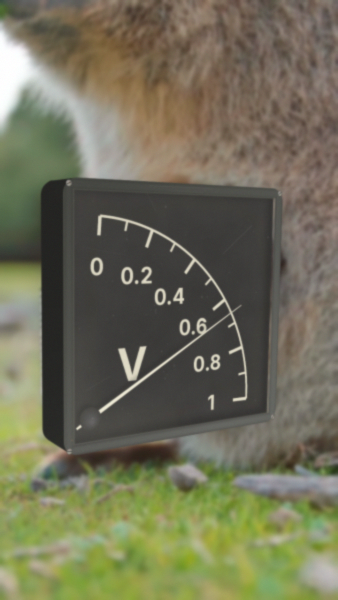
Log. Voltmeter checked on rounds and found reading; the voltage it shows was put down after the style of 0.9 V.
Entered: 0.65 V
